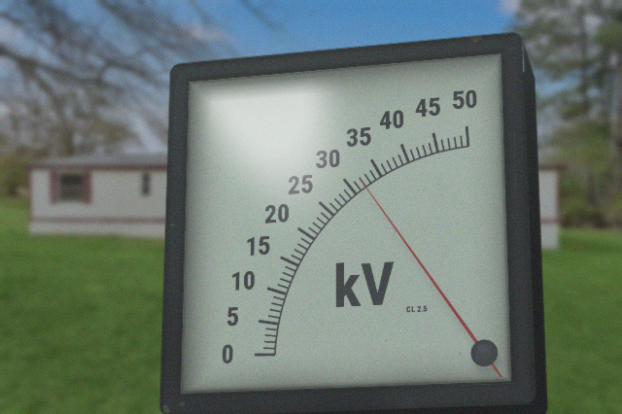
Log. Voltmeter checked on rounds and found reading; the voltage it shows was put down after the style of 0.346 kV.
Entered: 32 kV
